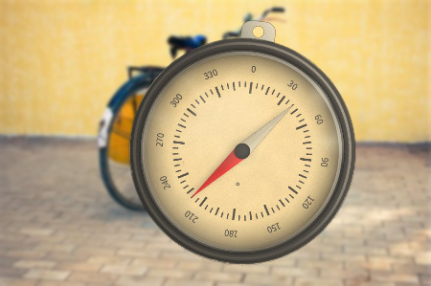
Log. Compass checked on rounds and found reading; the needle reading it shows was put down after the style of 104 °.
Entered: 220 °
